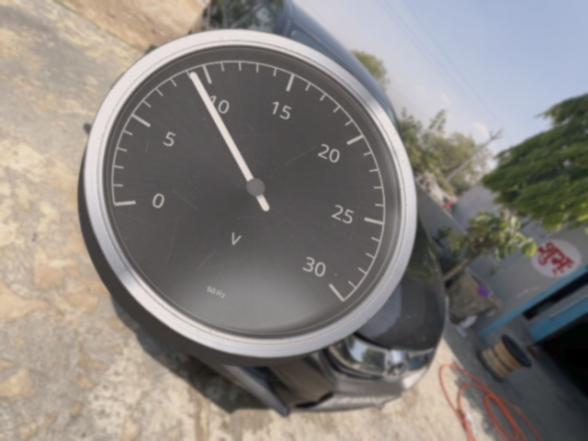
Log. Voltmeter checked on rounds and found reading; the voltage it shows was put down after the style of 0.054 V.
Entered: 9 V
